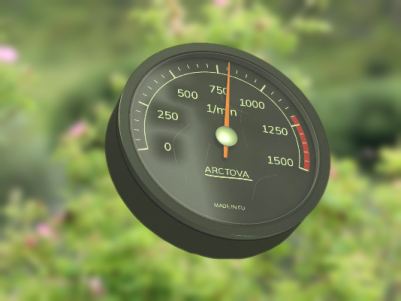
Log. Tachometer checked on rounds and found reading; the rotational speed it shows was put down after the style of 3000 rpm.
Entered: 800 rpm
